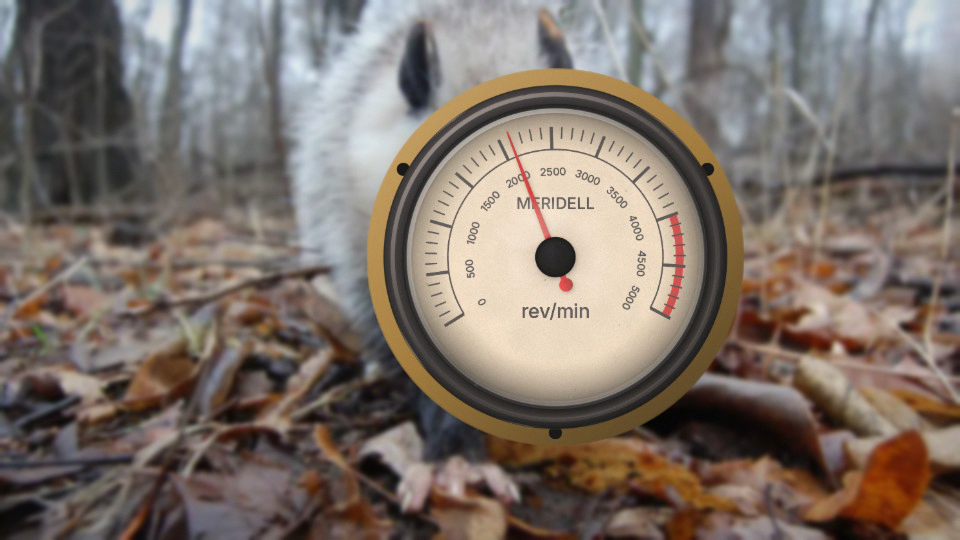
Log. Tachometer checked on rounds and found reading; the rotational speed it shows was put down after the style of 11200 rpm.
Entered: 2100 rpm
